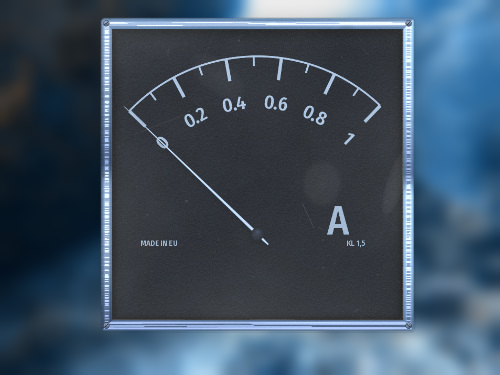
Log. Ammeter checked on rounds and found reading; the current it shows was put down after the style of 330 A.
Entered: 0 A
